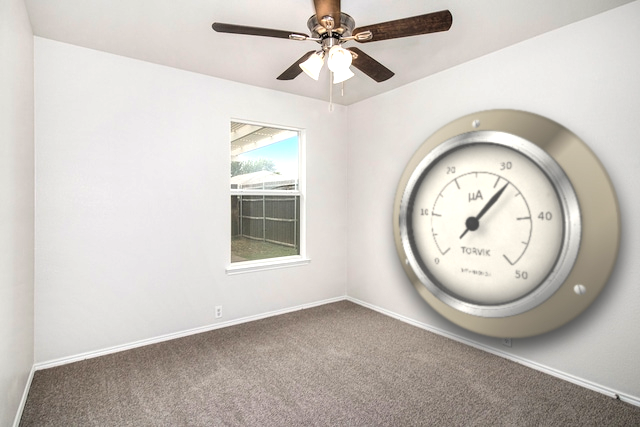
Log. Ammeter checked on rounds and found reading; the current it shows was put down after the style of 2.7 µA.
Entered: 32.5 µA
